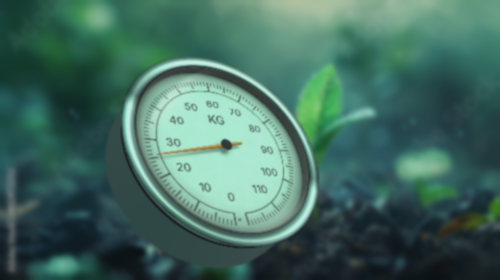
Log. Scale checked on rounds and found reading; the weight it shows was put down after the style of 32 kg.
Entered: 25 kg
